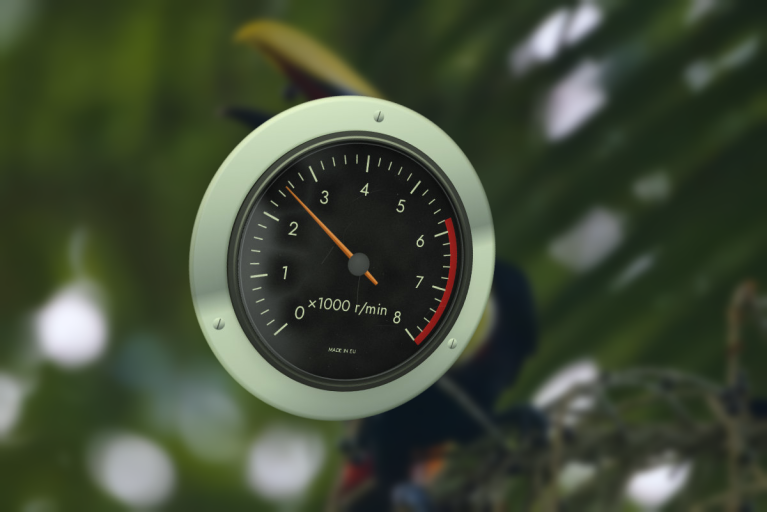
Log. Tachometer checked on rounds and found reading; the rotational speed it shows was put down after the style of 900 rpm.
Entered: 2500 rpm
